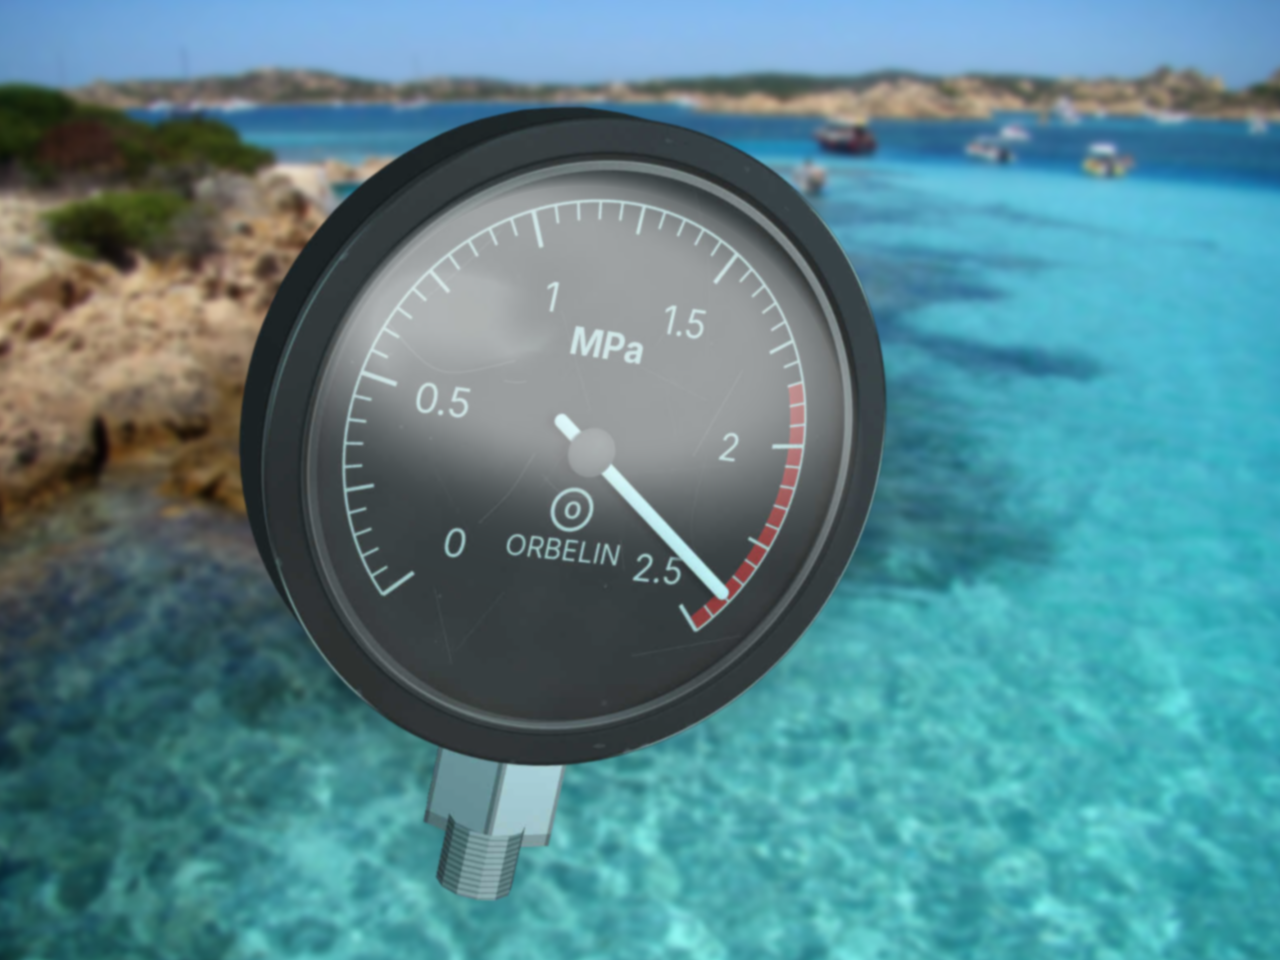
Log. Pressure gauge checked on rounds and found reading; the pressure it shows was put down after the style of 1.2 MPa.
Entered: 2.4 MPa
